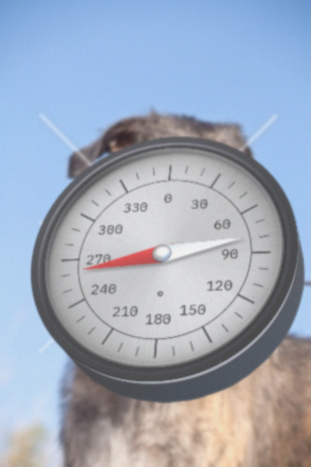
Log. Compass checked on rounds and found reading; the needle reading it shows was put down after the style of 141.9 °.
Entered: 260 °
